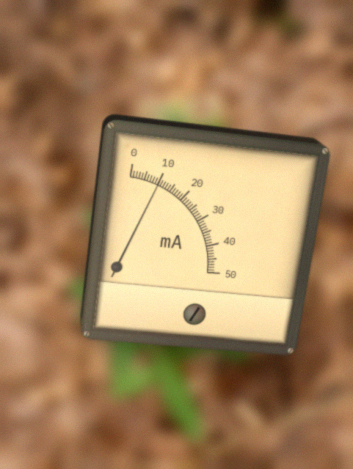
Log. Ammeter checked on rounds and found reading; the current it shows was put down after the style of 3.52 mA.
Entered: 10 mA
